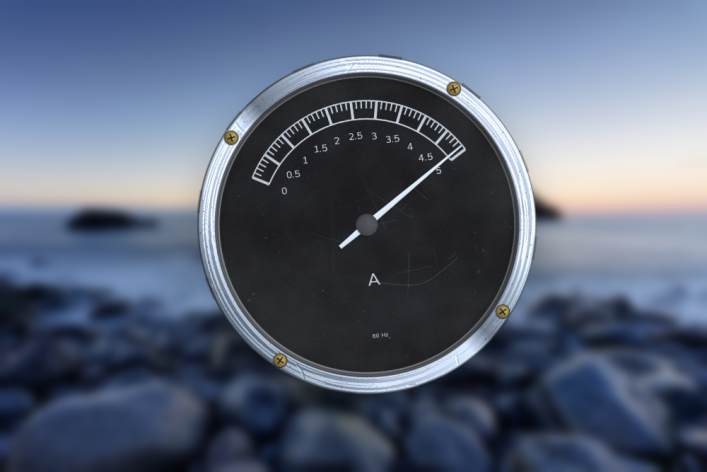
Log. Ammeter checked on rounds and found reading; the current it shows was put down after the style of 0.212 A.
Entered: 4.9 A
